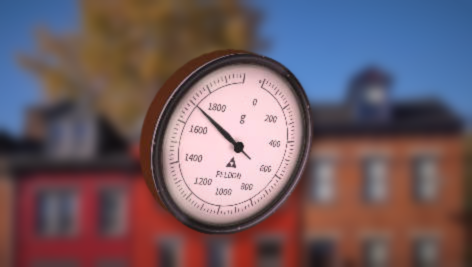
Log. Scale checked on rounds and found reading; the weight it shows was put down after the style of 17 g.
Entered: 1700 g
